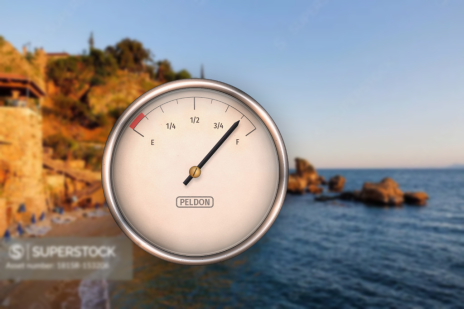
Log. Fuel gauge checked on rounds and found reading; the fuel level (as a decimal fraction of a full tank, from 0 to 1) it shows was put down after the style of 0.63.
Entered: 0.875
